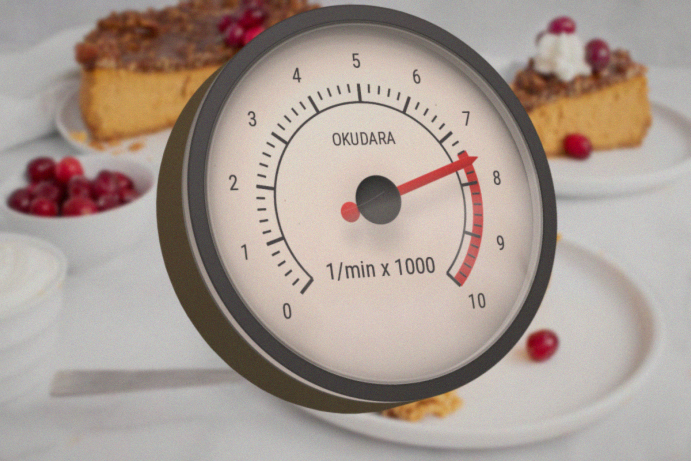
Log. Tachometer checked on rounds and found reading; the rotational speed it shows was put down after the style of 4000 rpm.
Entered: 7600 rpm
